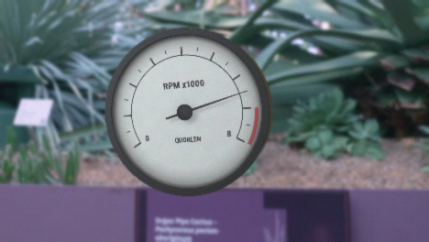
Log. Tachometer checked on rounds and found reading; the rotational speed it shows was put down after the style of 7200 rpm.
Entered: 6500 rpm
